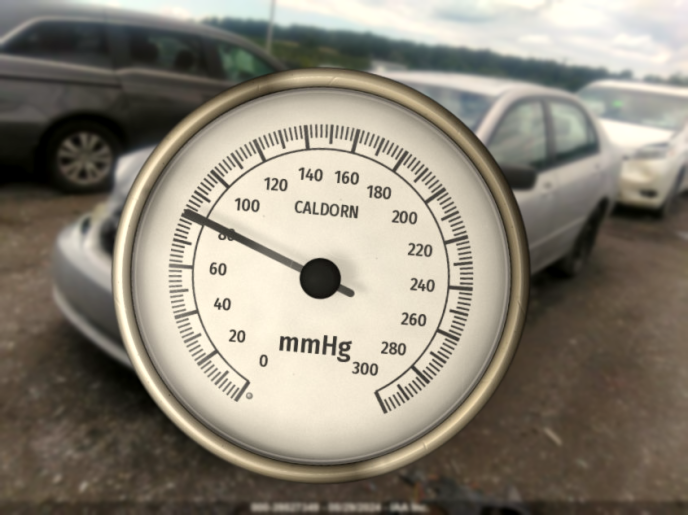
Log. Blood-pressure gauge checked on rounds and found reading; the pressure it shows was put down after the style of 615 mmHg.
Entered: 82 mmHg
